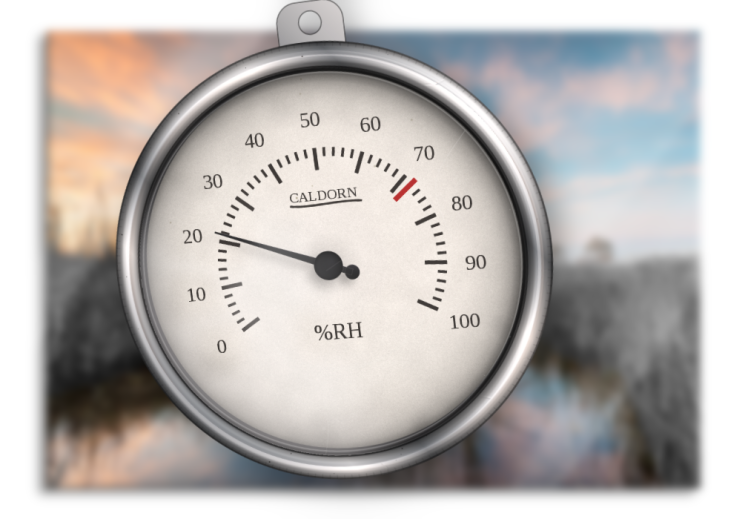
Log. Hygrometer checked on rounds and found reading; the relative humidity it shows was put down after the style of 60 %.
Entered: 22 %
